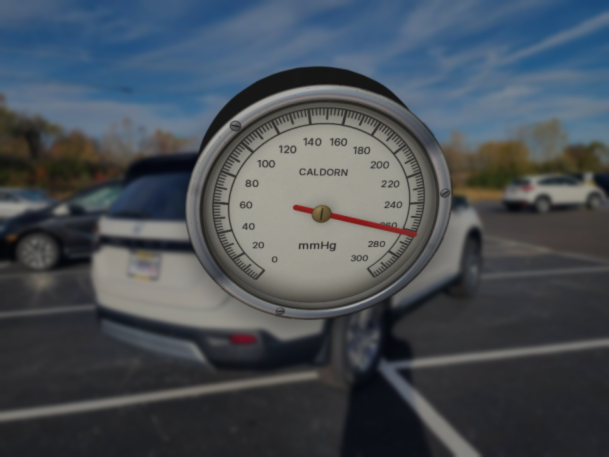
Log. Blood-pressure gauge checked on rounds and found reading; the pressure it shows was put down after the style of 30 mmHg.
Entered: 260 mmHg
